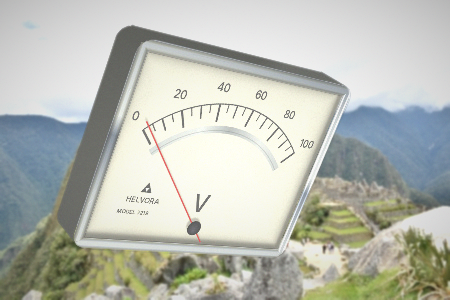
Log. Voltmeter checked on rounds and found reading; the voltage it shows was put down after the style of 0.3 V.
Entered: 2.5 V
